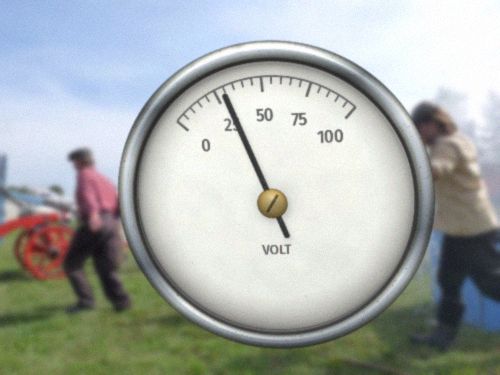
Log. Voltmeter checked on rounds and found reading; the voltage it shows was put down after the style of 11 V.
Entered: 30 V
